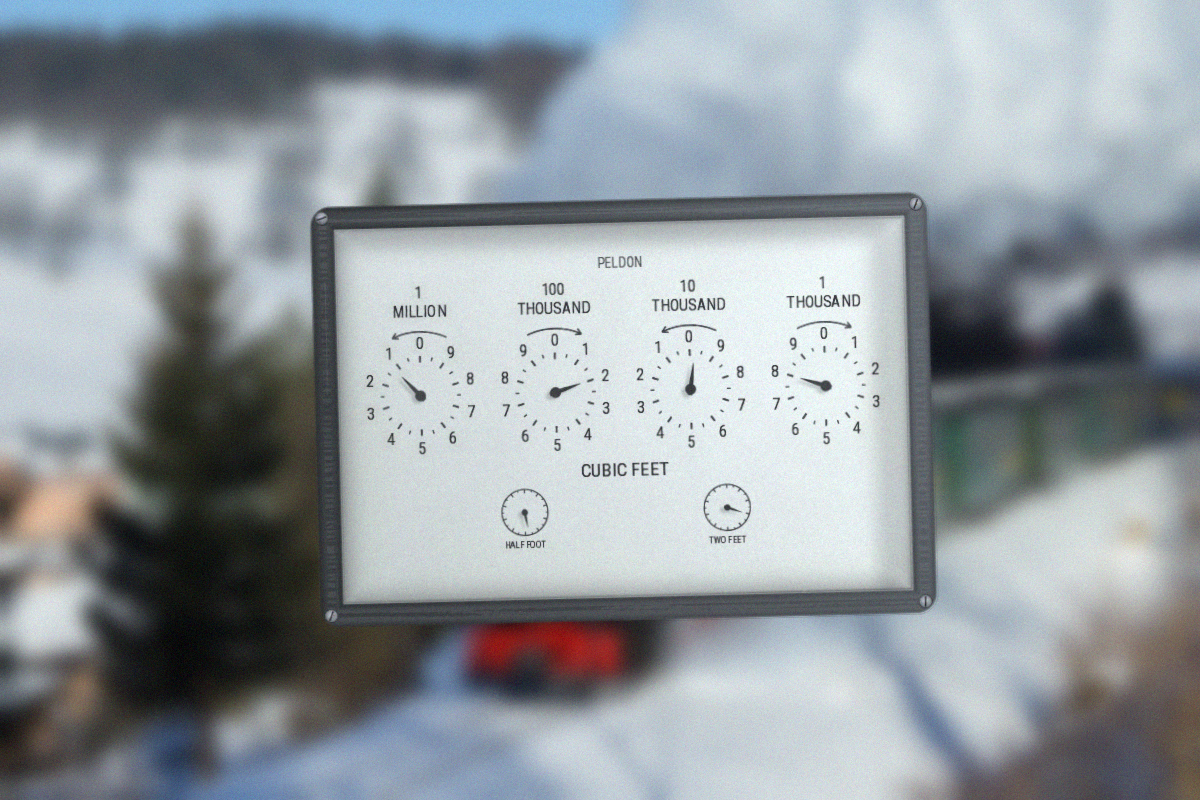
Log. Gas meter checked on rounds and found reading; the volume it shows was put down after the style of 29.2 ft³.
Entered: 119800 ft³
